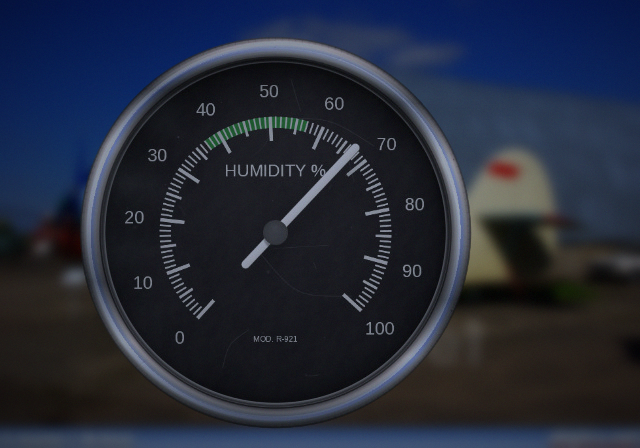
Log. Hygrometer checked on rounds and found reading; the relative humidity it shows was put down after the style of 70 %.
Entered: 67 %
